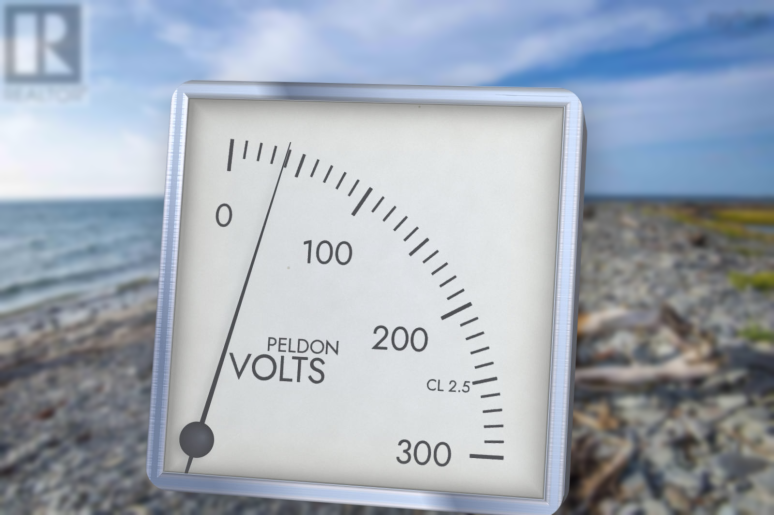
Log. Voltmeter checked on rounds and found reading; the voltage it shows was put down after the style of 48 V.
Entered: 40 V
